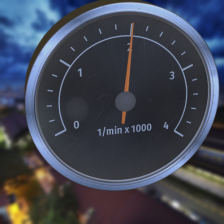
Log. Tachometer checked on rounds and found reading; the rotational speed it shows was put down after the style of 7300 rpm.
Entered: 2000 rpm
